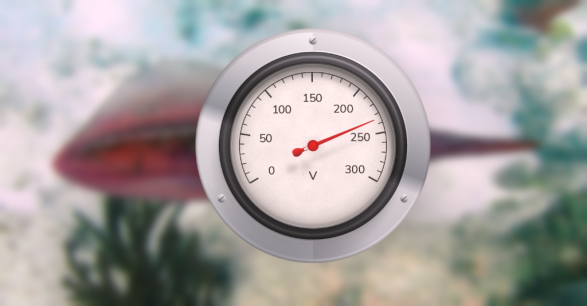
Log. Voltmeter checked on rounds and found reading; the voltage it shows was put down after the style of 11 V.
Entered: 235 V
